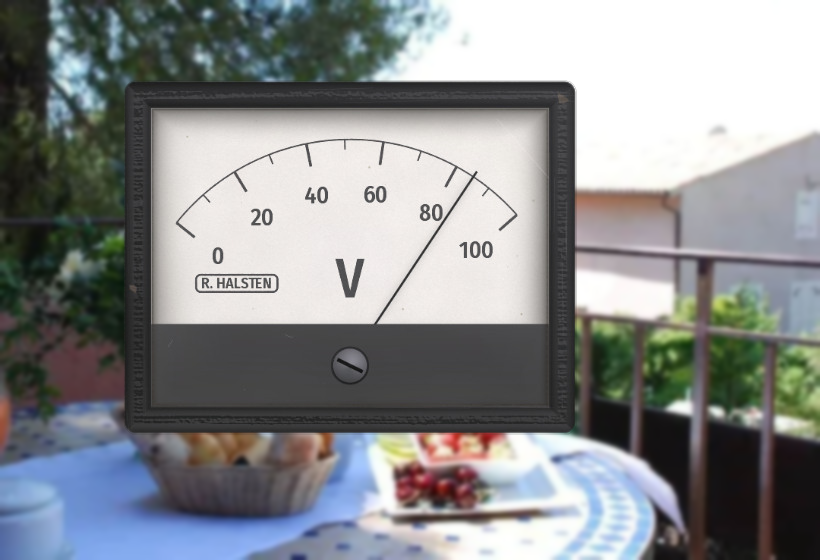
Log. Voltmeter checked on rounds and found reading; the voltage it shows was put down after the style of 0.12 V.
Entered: 85 V
